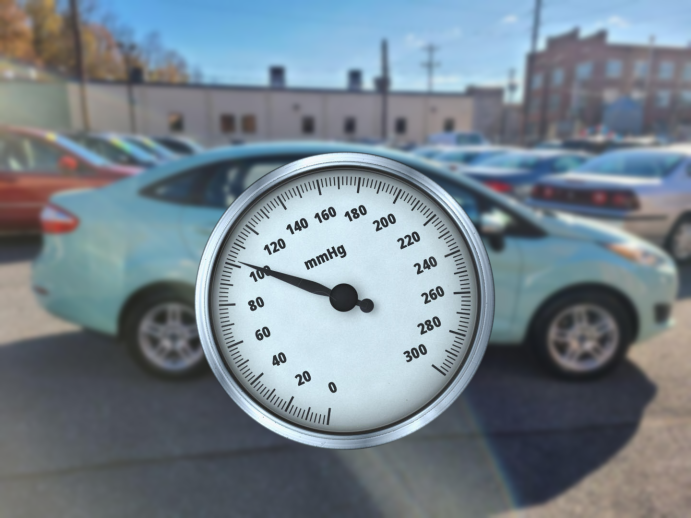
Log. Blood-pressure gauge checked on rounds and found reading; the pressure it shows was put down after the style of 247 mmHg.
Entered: 102 mmHg
